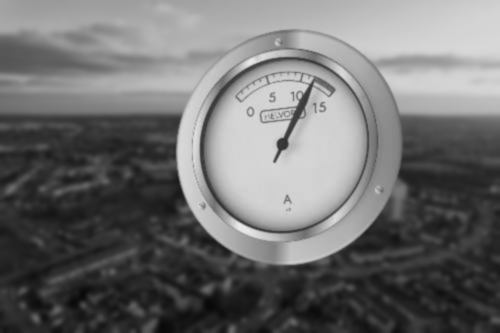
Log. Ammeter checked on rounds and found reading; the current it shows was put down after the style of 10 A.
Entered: 12 A
